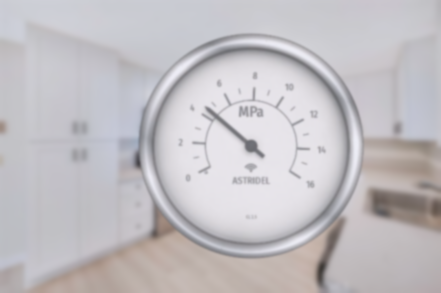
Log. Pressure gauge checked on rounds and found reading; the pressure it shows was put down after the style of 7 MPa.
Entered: 4.5 MPa
